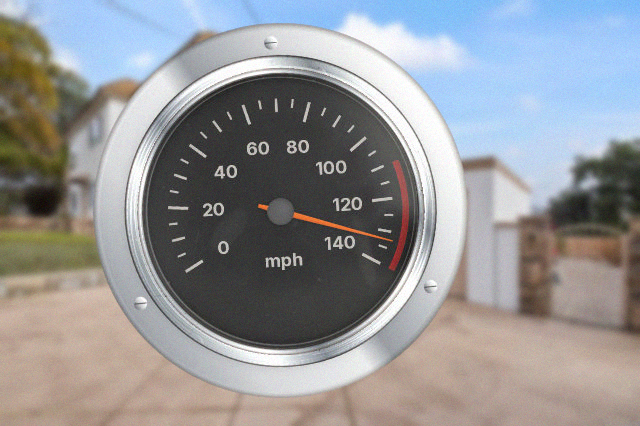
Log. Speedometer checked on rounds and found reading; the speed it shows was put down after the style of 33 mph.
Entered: 132.5 mph
